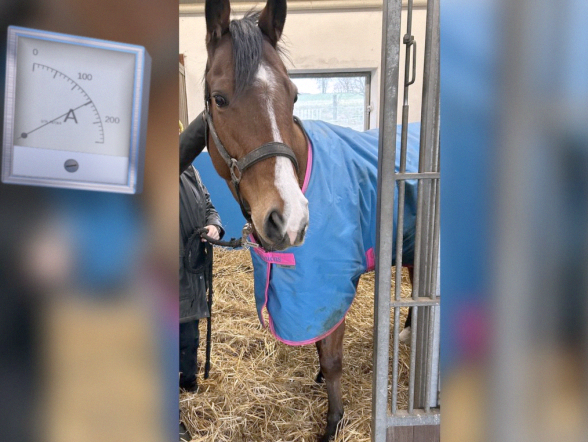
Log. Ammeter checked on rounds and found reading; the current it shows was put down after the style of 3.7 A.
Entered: 150 A
